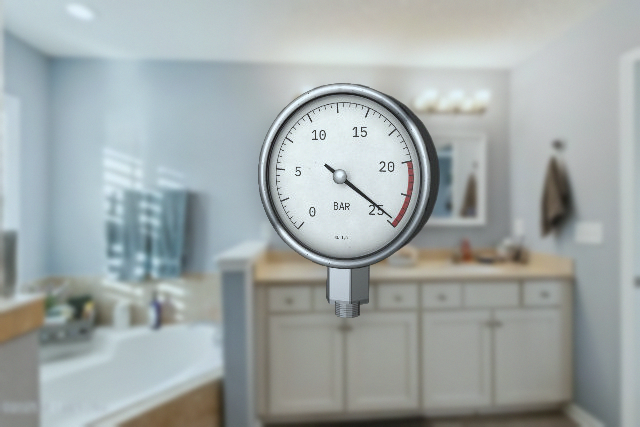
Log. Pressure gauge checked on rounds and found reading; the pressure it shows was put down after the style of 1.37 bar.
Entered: 24.5 bar
